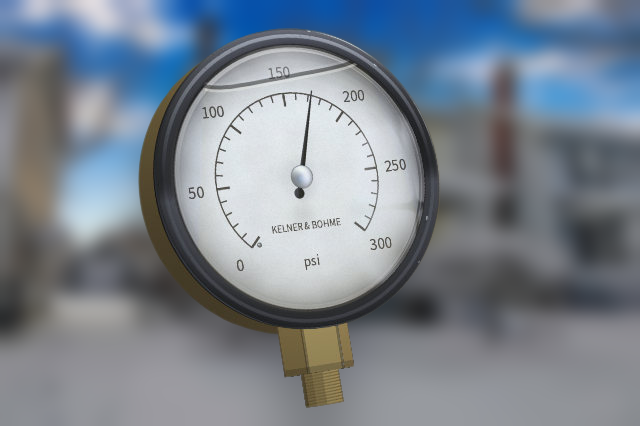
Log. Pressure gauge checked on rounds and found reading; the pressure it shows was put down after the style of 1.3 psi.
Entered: 170 psi
